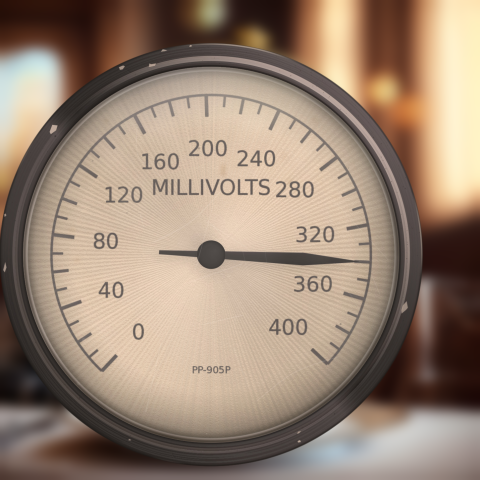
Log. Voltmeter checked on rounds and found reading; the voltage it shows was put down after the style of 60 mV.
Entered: 340 mV
